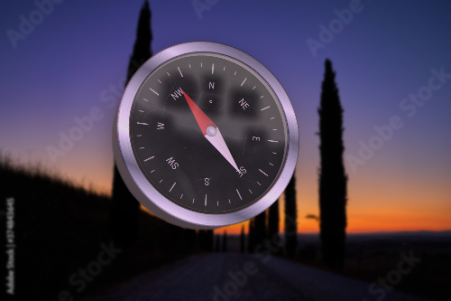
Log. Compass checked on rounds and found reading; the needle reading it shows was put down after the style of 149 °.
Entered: 320 °
